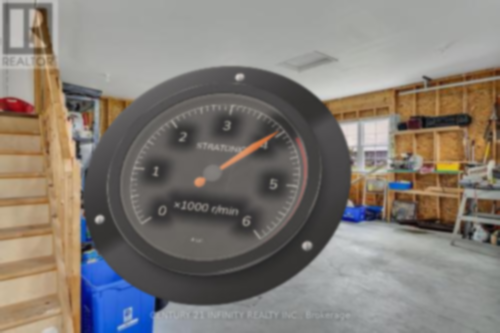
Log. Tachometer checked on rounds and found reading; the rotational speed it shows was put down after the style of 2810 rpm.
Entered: 4000 rpm
